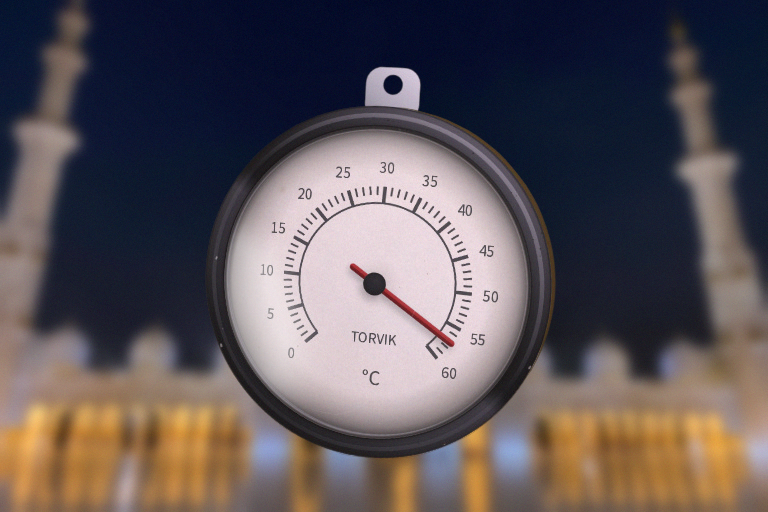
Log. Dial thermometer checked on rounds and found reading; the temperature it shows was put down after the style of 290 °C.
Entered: 57 °C
